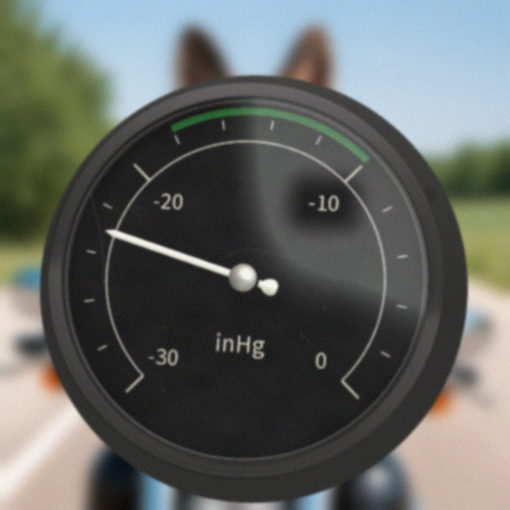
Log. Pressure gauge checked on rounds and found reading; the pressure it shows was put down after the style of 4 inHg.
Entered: -23 inHg
